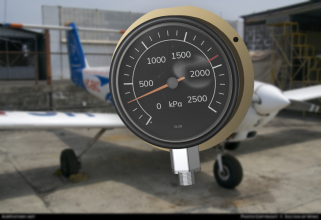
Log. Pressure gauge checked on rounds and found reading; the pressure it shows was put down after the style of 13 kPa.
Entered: 300 kPa
